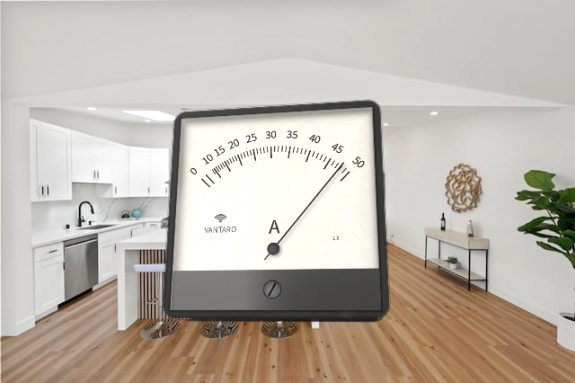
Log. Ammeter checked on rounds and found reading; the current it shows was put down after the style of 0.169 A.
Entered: 48 A
